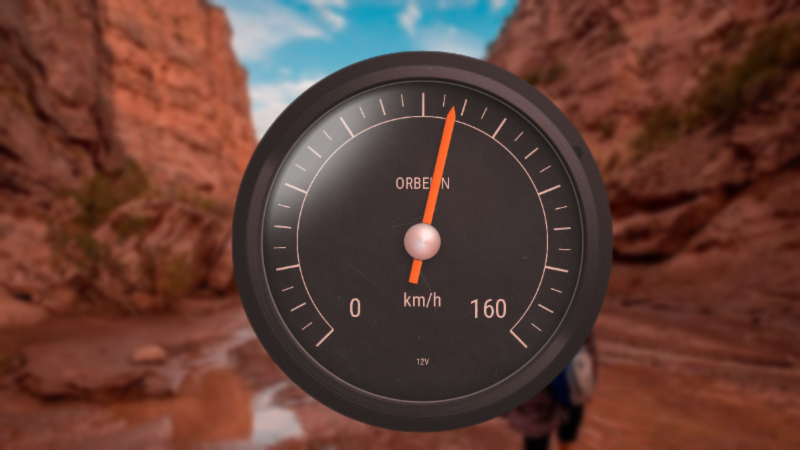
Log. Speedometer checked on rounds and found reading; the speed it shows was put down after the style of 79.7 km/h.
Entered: 87.5 km/h
